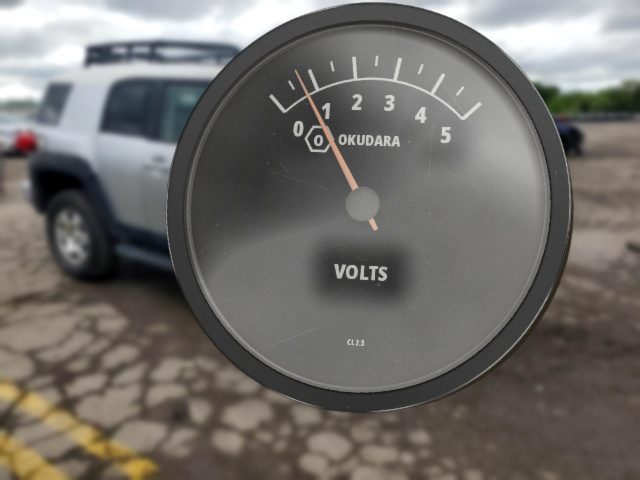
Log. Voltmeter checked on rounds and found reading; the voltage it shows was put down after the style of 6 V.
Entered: 0.75 V
